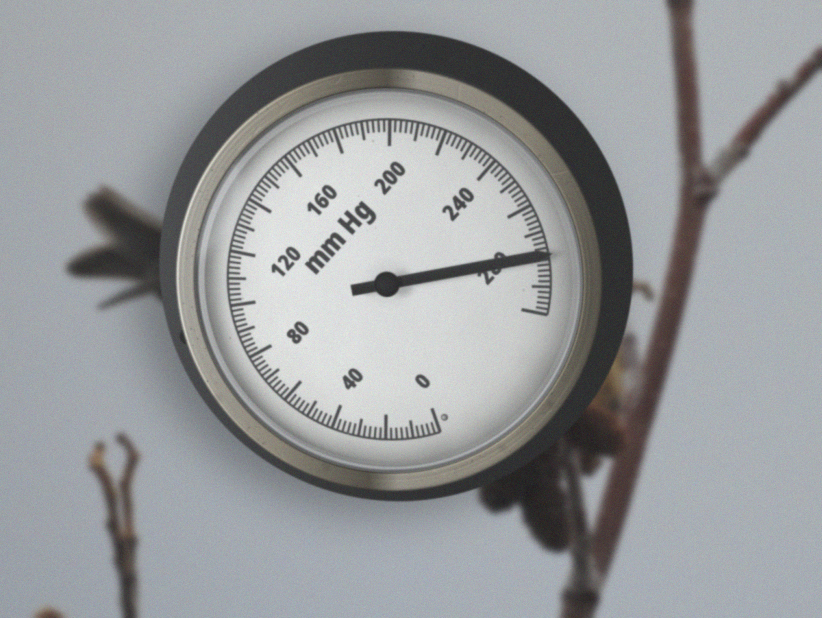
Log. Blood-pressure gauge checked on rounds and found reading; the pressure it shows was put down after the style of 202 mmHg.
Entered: 278 mmHg
